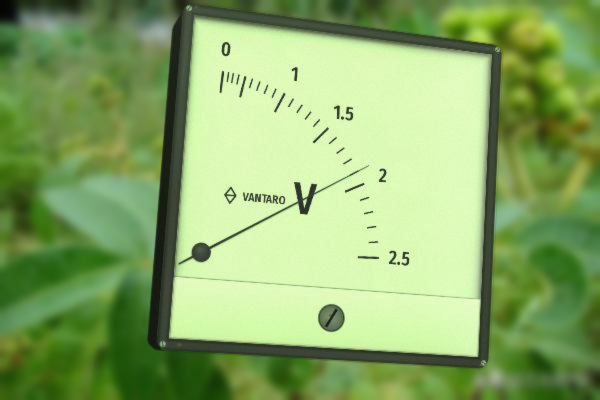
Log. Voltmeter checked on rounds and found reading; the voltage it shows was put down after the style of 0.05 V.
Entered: 1.9 V
